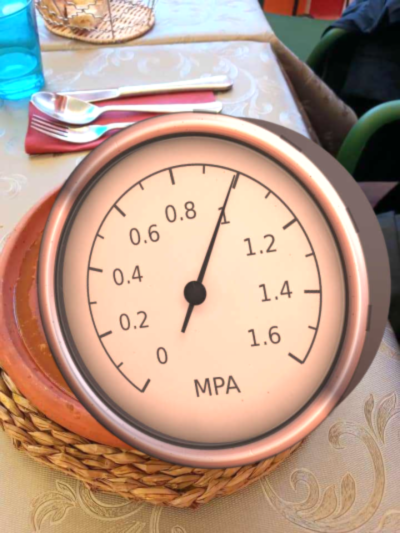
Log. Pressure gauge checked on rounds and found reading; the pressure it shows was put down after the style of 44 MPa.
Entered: 1 MPa
